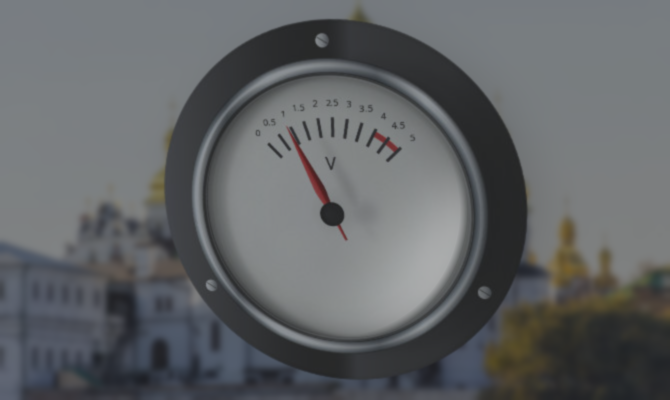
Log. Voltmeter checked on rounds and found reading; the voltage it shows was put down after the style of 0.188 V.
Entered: 1 V
